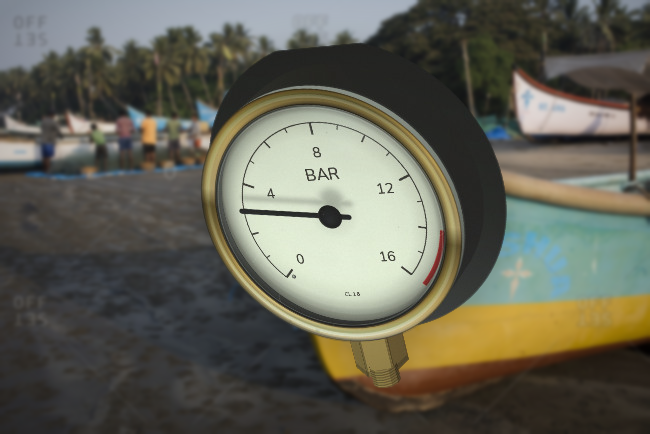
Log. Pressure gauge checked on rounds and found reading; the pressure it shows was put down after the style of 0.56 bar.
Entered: 3 bar
